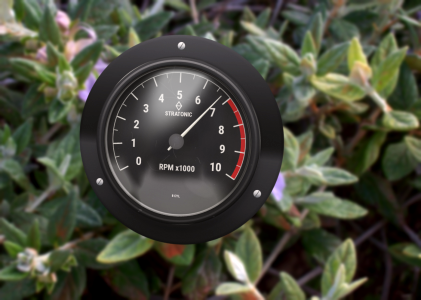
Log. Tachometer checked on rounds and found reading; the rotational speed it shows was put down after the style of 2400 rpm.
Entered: 6750 rpm
